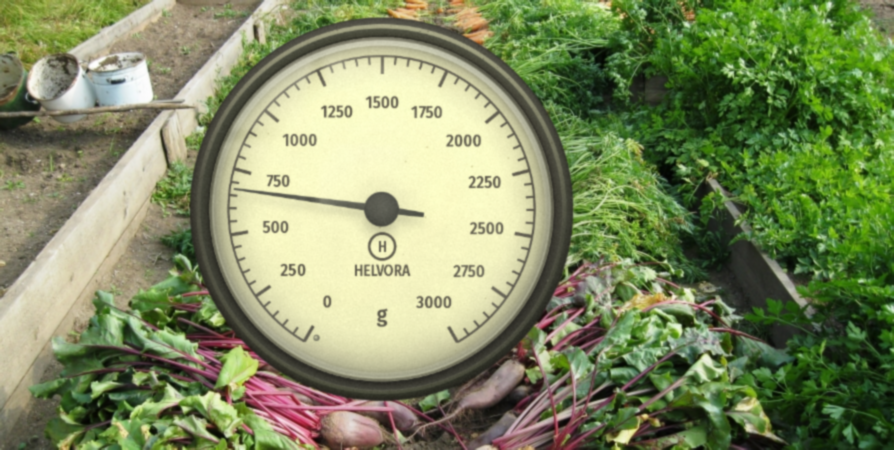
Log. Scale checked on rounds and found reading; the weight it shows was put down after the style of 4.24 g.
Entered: 675 g
